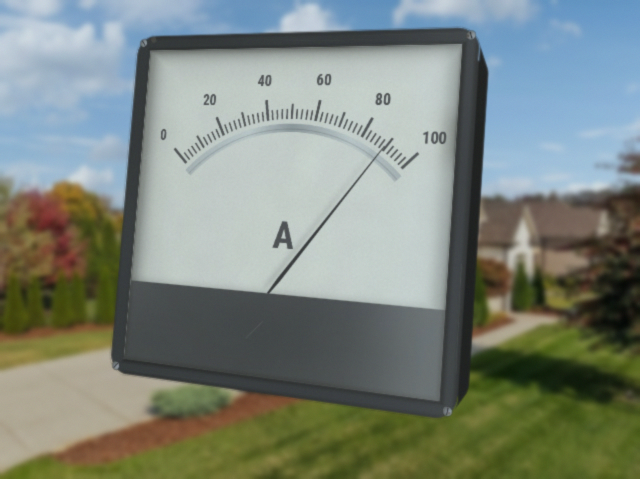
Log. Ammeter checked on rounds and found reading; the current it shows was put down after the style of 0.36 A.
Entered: 90 A
